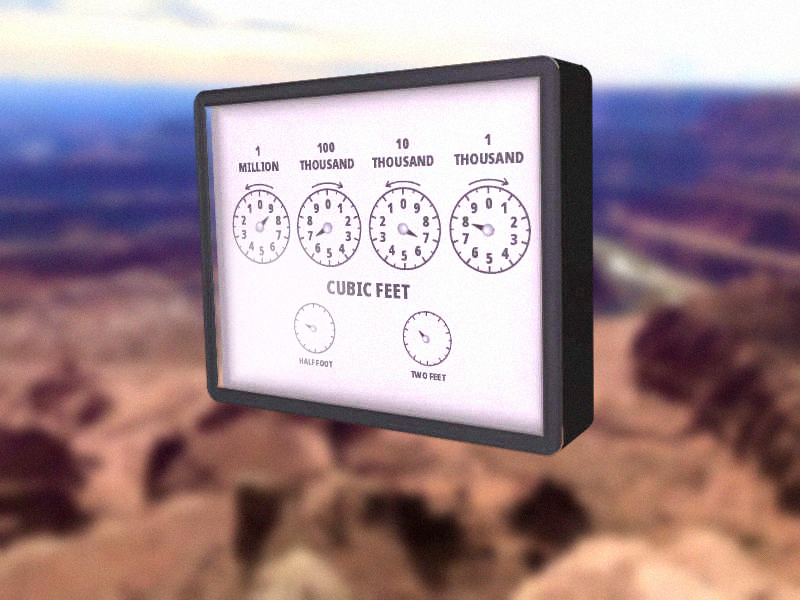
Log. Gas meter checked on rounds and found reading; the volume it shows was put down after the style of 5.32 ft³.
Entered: 866800 ft³
